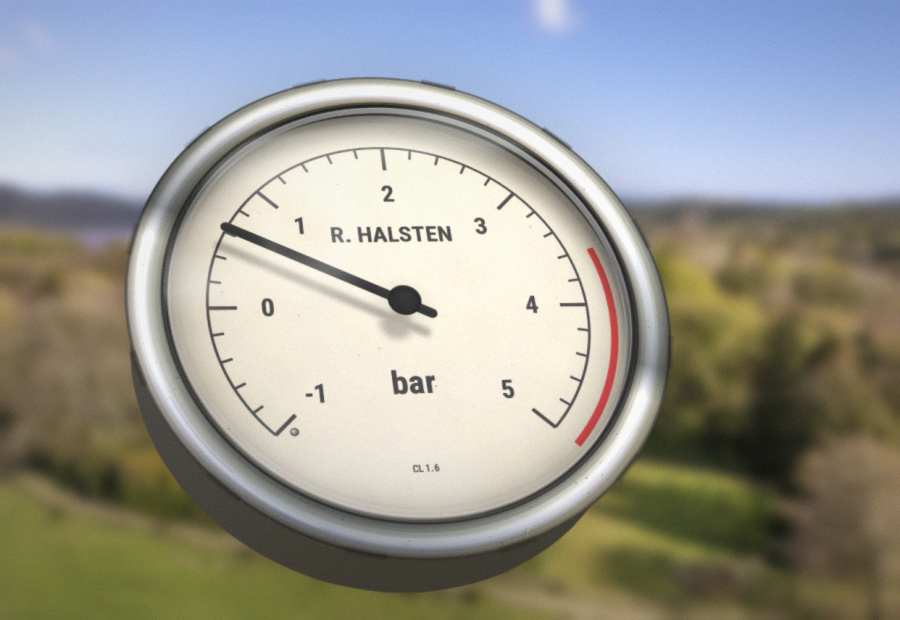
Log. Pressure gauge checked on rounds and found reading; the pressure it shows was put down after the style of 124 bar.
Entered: 0.6 bar
